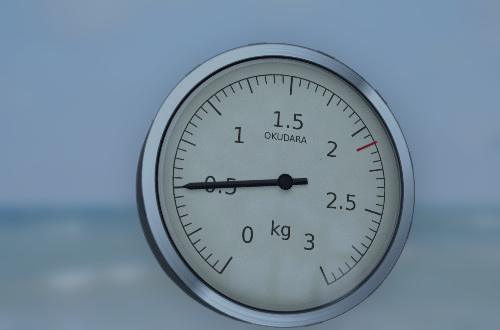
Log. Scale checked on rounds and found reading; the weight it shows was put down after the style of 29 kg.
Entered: 0.5 kg
